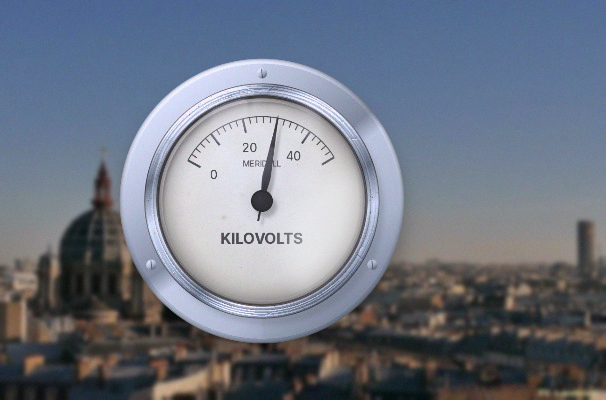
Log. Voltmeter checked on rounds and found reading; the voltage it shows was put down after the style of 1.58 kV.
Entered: 30 kV
